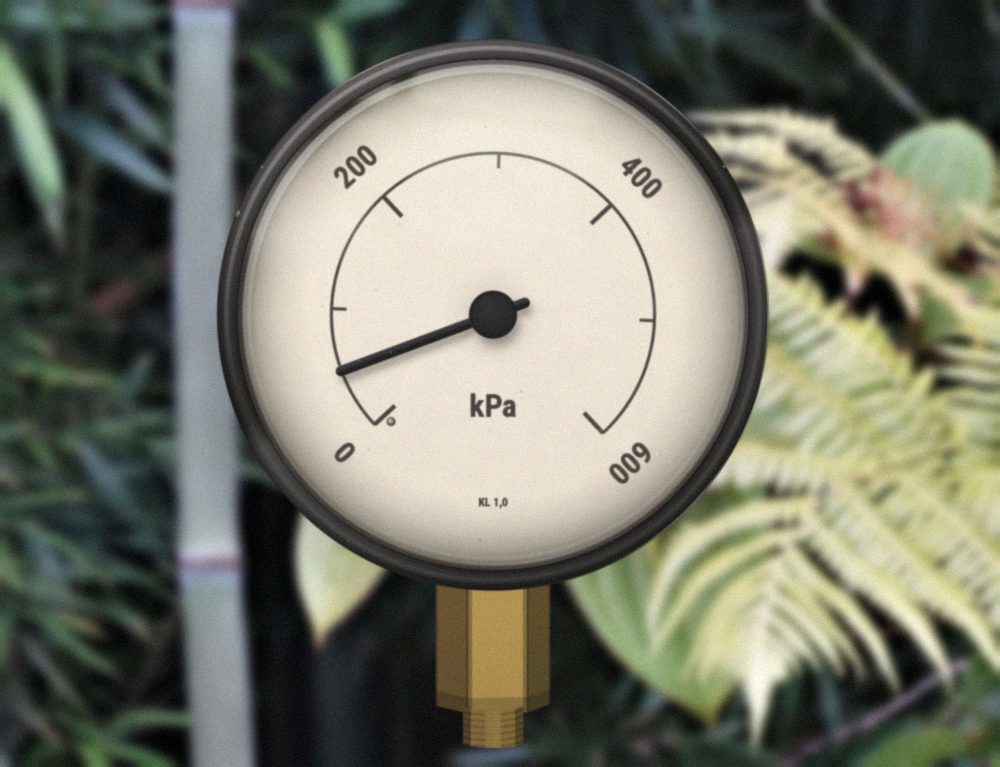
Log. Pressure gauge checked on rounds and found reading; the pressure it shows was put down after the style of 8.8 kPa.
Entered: 50 kPa
